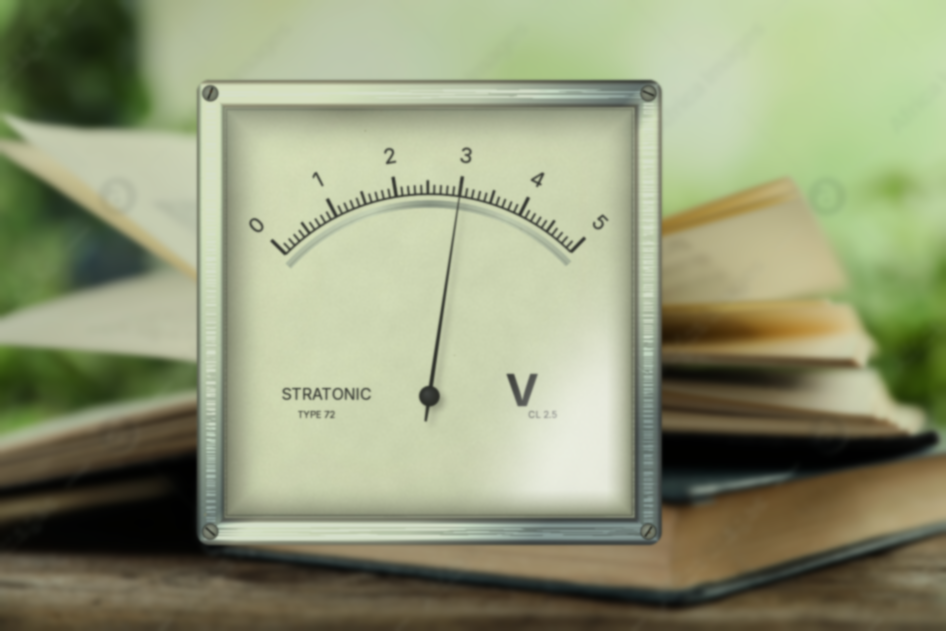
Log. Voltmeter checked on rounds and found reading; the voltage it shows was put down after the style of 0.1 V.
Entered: 3 V
